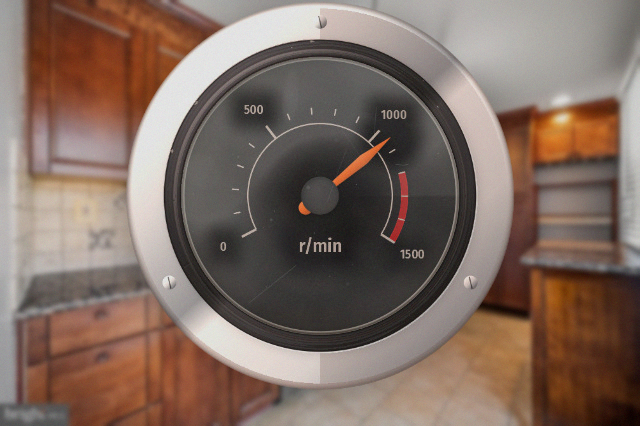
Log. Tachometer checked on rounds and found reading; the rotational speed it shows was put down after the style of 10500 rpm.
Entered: 1050 rpm
